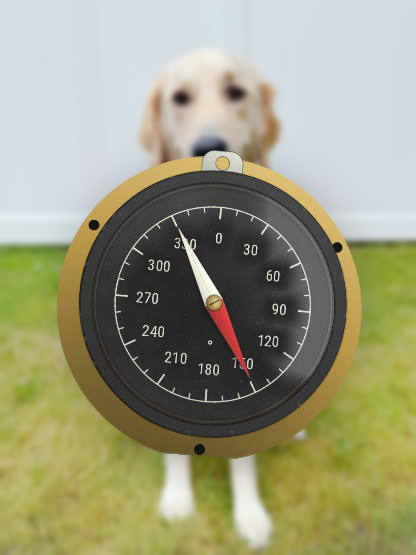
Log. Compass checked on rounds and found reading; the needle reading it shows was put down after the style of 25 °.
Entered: 150 °
